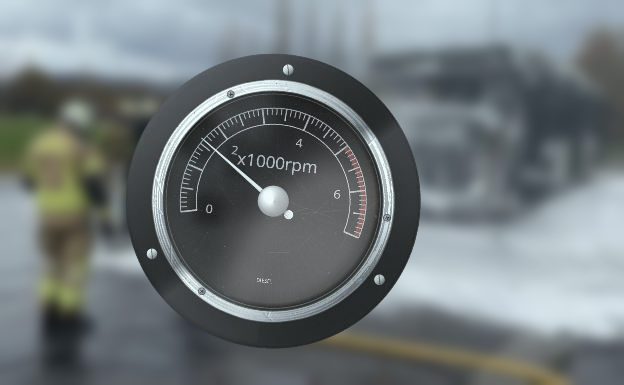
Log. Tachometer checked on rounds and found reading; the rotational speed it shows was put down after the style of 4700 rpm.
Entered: 1600 rpm
